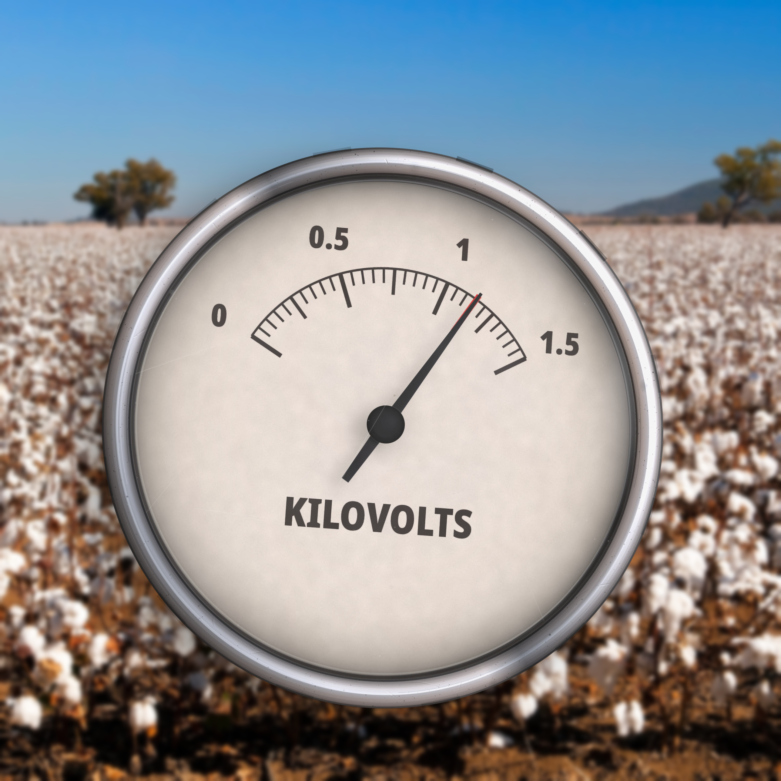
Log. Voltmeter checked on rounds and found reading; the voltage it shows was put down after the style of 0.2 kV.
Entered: 1.15 kV
